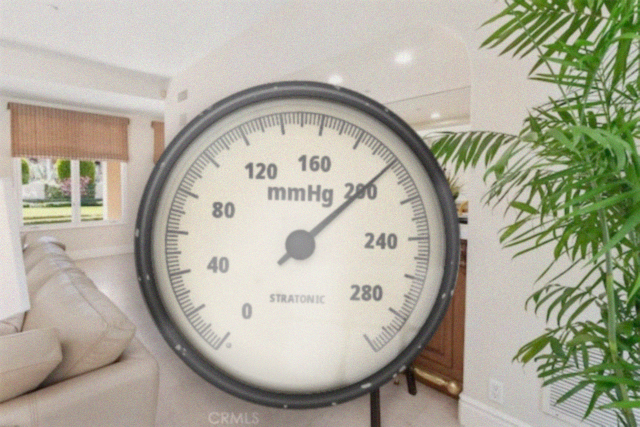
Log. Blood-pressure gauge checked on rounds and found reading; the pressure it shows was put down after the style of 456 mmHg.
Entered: 200 mmHg
